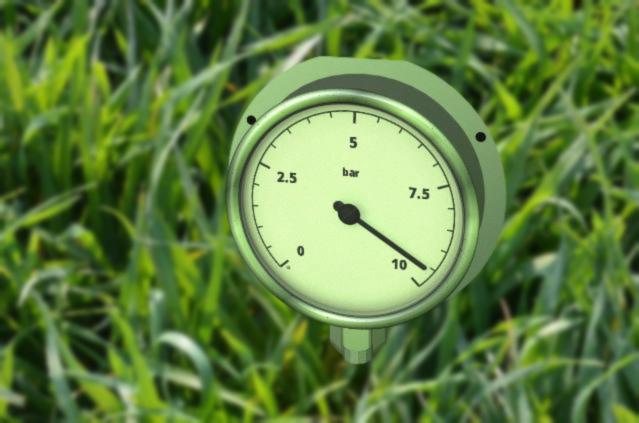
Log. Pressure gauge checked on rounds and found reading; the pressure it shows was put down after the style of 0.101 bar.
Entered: 9.5 bar
